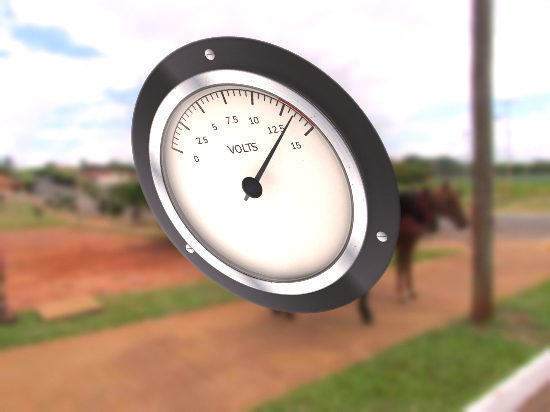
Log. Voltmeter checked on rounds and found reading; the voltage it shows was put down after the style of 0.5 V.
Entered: 13.5 V
